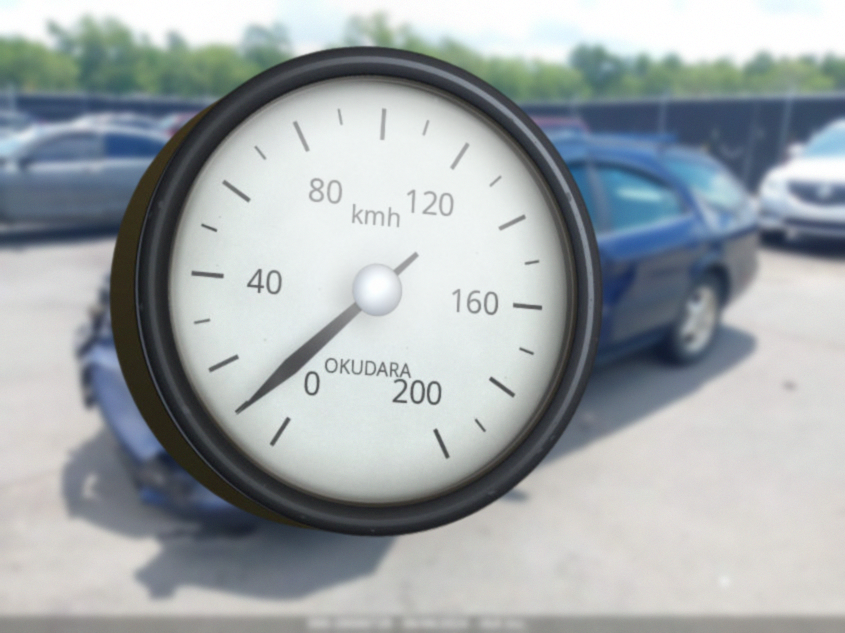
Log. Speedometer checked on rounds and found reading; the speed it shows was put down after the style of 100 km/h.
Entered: 10 km/h
